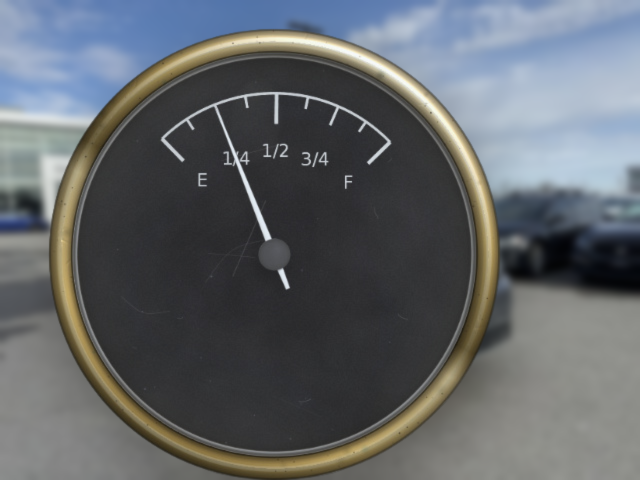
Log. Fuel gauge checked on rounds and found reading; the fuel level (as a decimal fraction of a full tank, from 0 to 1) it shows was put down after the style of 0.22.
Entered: 0.25
